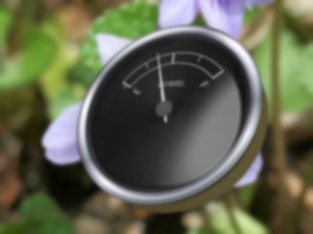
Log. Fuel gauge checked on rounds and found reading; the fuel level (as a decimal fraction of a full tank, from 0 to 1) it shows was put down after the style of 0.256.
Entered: 0.375
